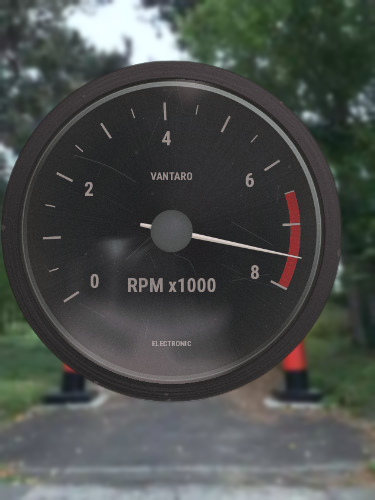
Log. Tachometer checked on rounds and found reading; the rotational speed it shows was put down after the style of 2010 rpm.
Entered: 7500 rpm
